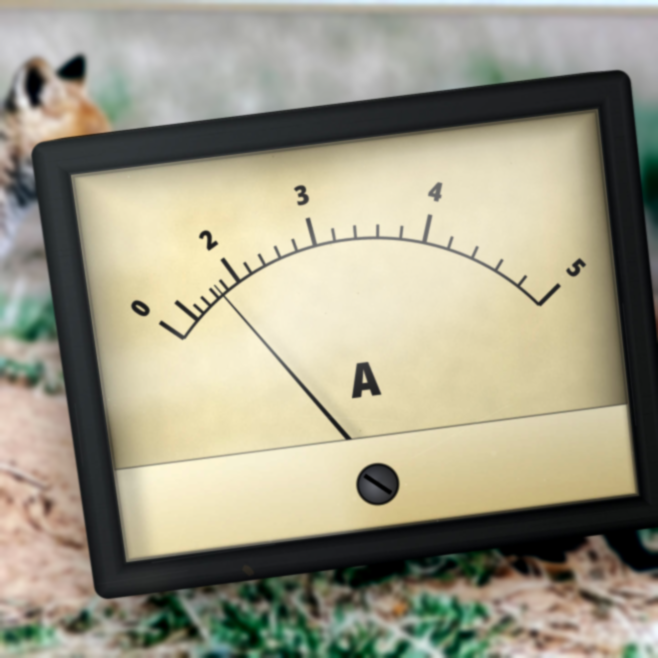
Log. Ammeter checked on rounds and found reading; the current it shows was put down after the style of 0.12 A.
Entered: 1.7 A
